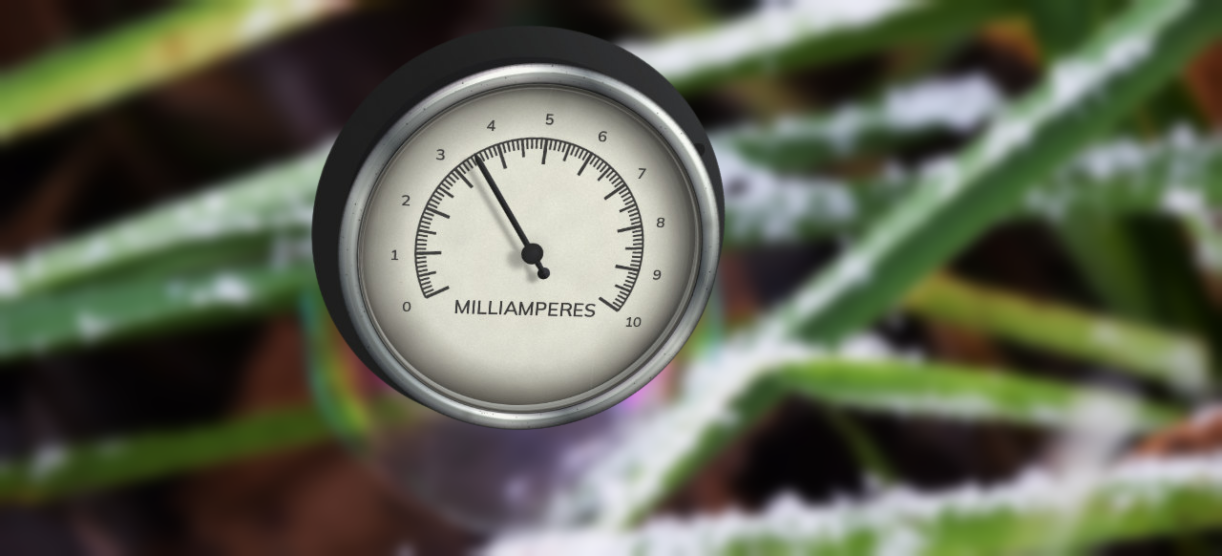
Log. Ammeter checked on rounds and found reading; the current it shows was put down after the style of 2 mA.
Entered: 3.5 mA
